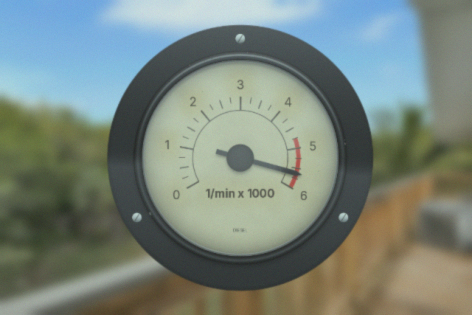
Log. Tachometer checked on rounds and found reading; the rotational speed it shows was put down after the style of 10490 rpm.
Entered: 5625 rpm
